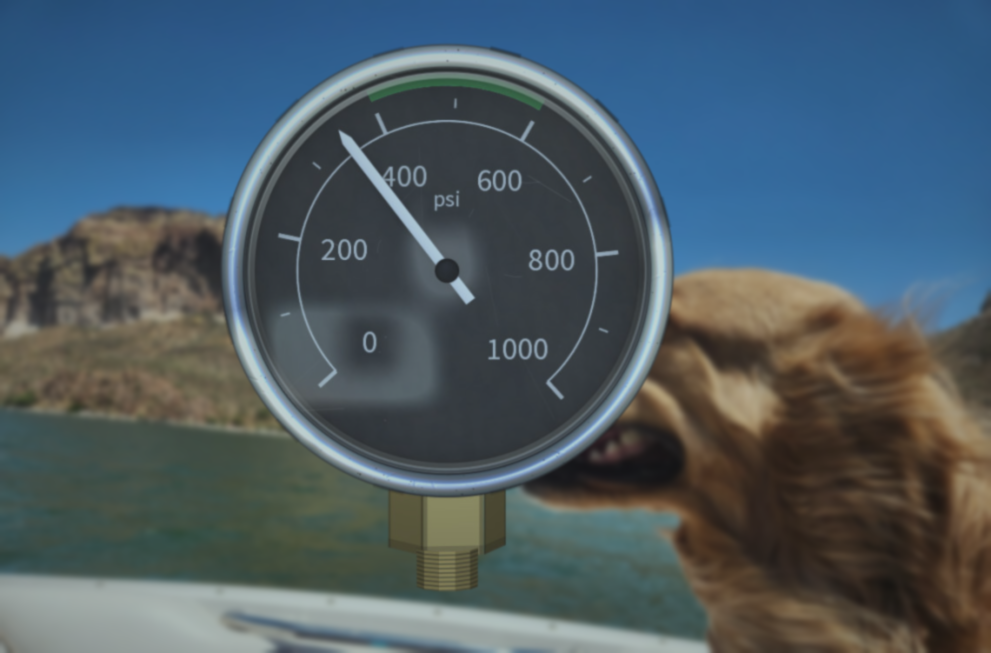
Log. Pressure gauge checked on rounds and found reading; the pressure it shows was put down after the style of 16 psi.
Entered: 350 psi
